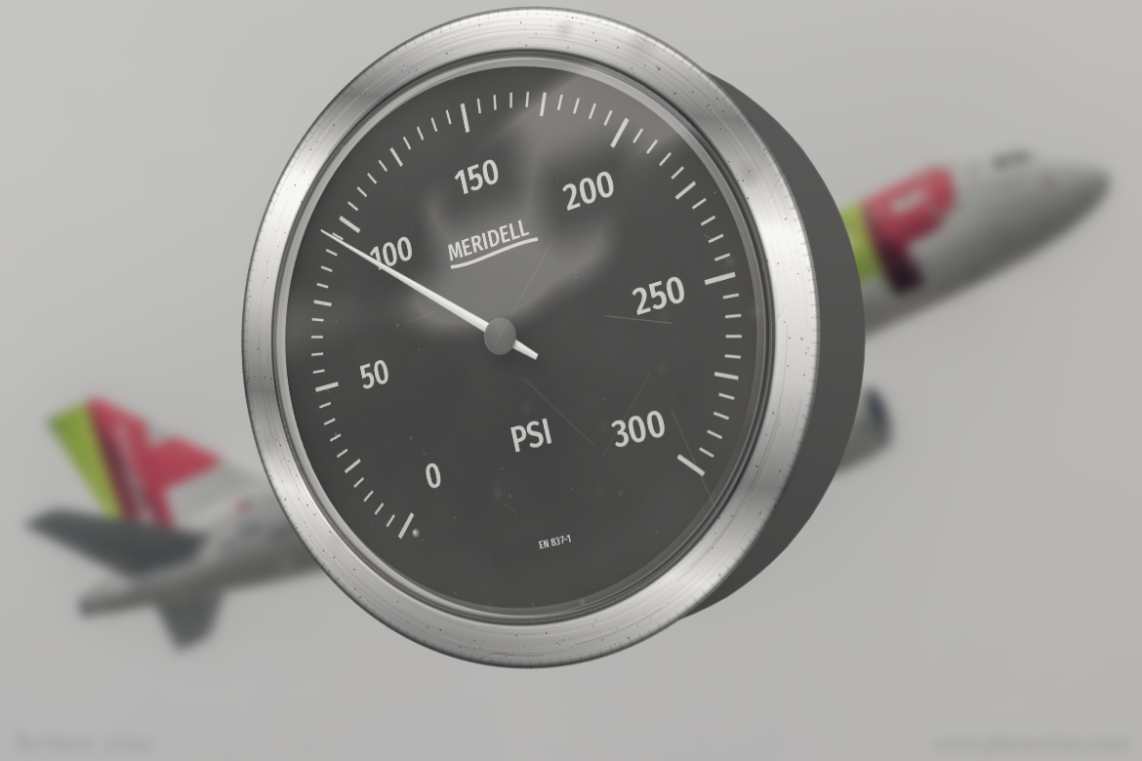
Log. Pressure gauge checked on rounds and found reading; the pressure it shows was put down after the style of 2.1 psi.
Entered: 95 psi
